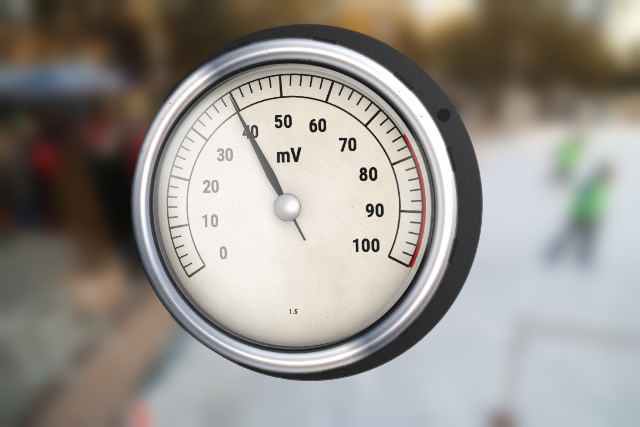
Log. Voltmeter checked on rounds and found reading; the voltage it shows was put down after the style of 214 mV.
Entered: 40 mV
